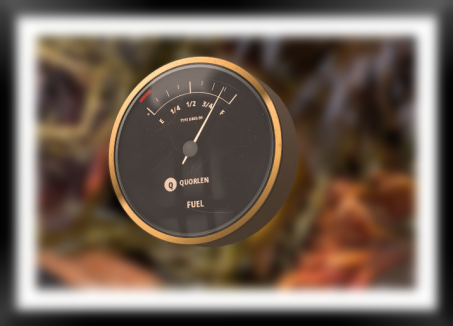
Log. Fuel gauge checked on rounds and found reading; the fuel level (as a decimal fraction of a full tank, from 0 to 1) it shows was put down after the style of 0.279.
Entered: 0.875
